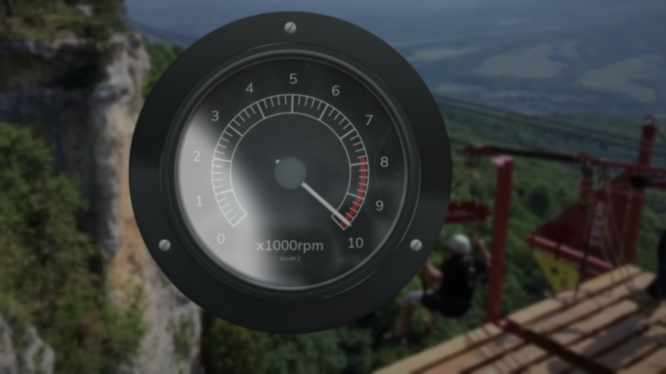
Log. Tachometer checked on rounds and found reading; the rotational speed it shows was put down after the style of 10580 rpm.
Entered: 9800 rpm
